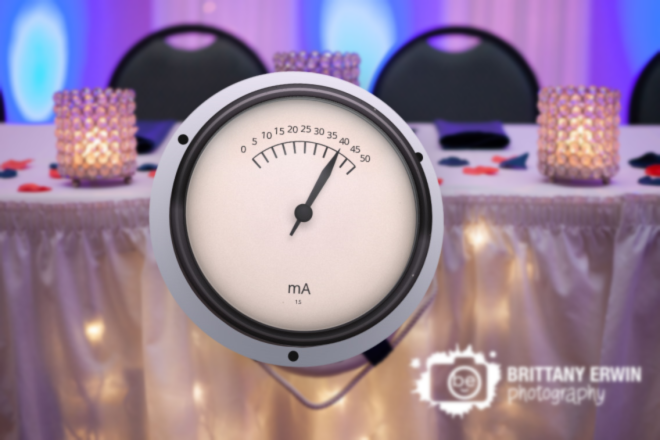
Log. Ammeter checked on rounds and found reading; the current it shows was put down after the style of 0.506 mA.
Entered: 40 mA
